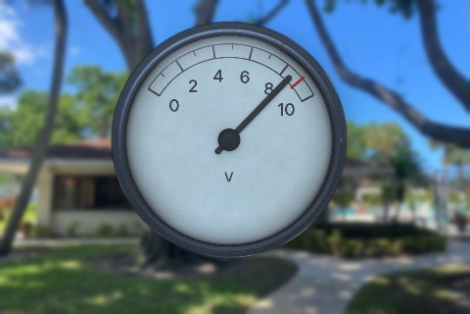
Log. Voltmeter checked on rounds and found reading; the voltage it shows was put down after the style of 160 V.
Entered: 8.5 V
